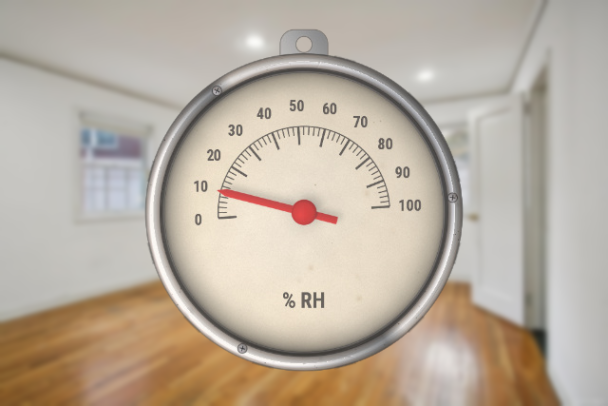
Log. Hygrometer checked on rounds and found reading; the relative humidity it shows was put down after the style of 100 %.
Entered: 10 %
